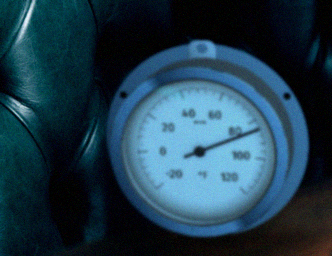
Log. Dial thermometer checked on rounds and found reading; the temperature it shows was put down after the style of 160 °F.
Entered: 84 °F
